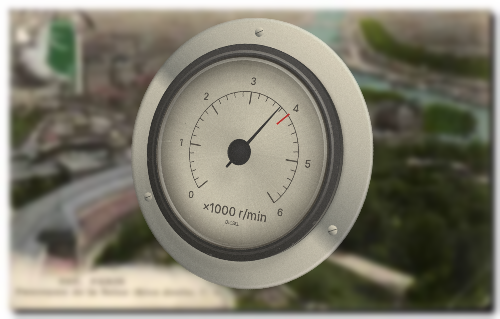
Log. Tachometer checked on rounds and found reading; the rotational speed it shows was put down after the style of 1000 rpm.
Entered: 3800 rpm
